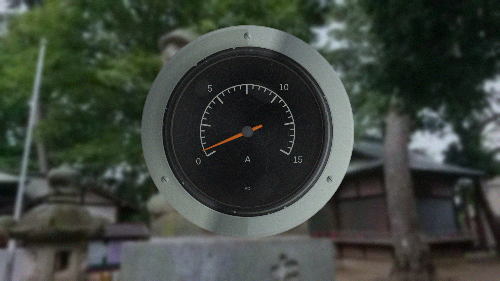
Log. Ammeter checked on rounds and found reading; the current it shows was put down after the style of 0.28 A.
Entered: 0.5 A
